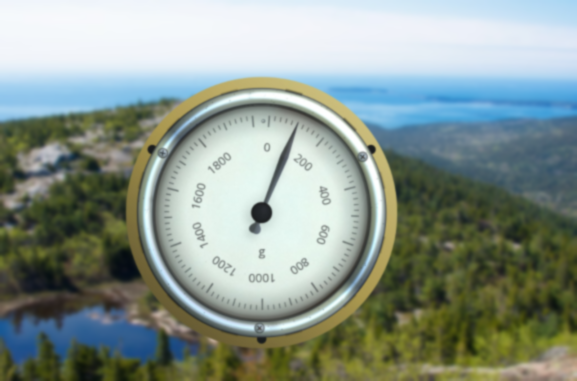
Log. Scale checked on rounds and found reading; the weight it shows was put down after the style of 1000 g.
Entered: 100 g
